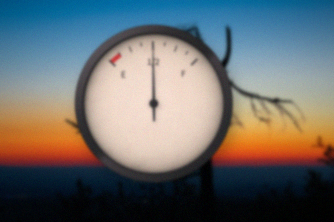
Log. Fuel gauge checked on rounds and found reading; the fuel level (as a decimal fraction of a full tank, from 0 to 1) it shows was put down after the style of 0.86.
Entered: 0.5
